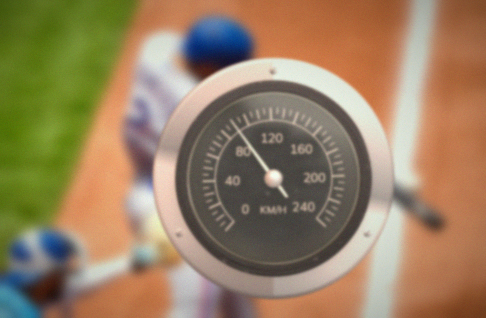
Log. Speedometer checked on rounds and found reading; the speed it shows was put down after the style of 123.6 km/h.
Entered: 90 km/h
